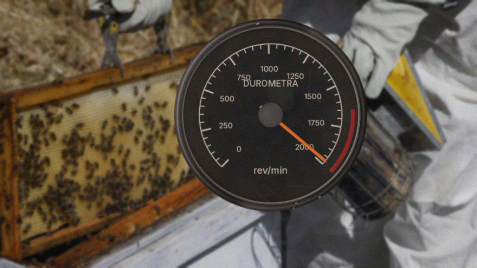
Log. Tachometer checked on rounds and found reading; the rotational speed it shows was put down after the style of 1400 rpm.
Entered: 1975 rpm
